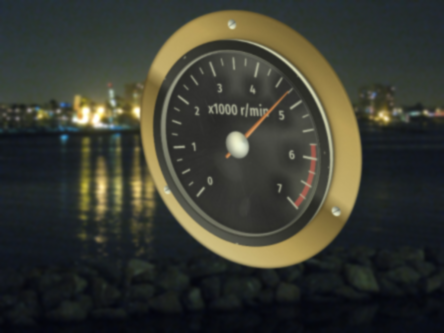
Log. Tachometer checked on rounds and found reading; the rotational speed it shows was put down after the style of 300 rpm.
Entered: 4750 rpm
